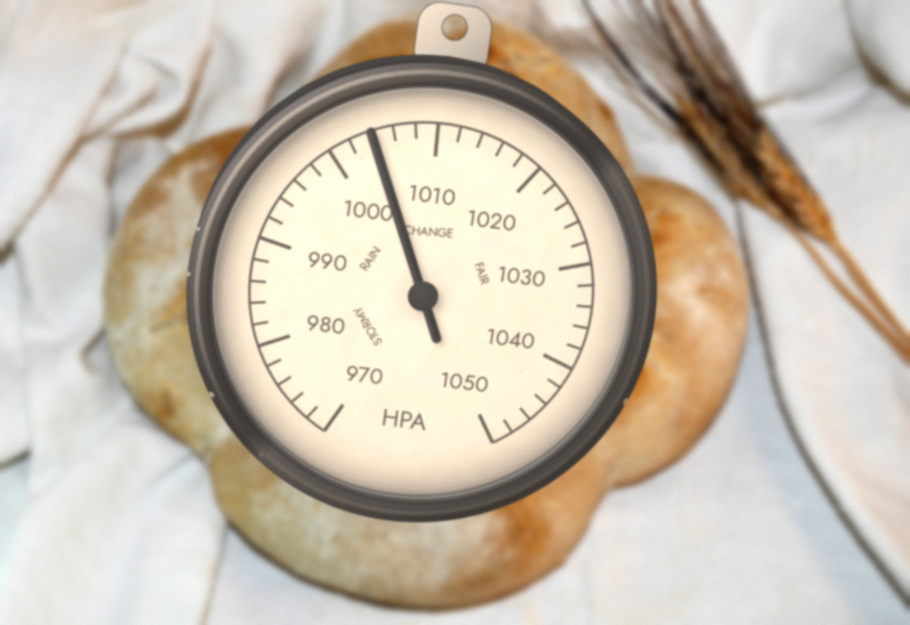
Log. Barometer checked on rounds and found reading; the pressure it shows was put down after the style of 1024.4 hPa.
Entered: 1004 hPa
